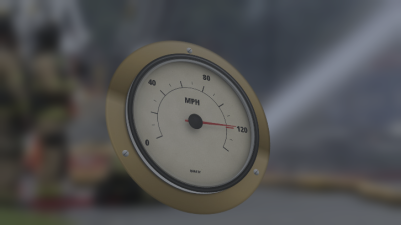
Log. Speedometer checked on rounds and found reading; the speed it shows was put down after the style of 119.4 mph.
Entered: 120 mph
